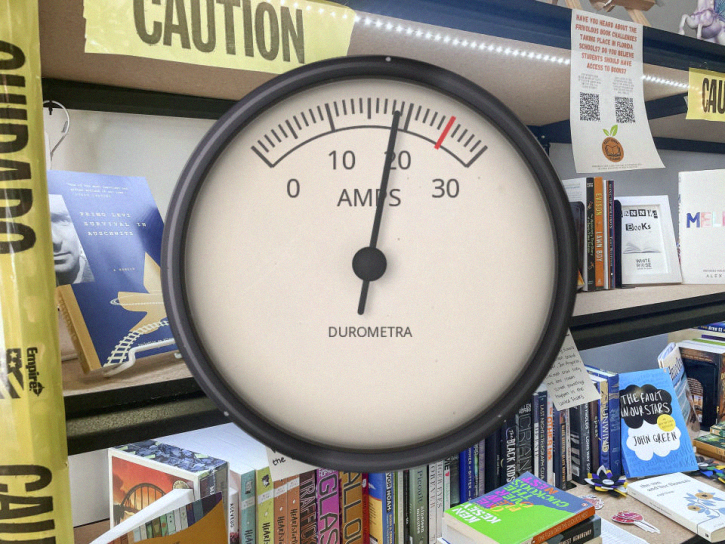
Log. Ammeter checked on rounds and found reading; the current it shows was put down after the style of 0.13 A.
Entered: 18.5 A
